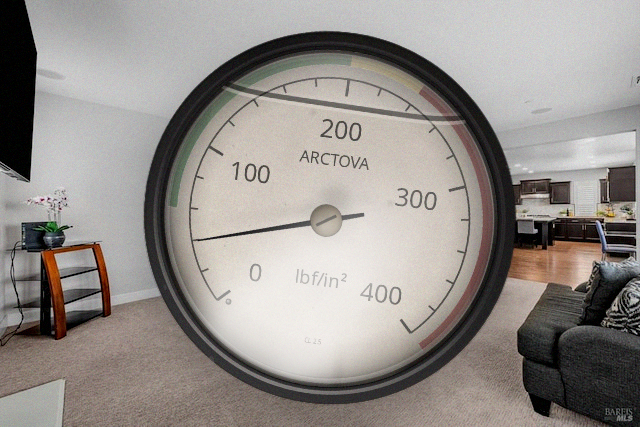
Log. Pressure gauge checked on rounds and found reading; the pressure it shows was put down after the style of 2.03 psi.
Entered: 40 psi
